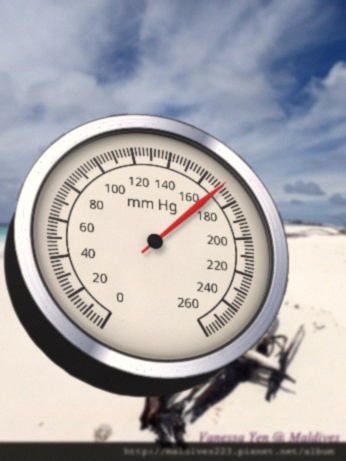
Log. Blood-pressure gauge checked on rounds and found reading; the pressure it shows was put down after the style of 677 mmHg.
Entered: 170 mmHg
